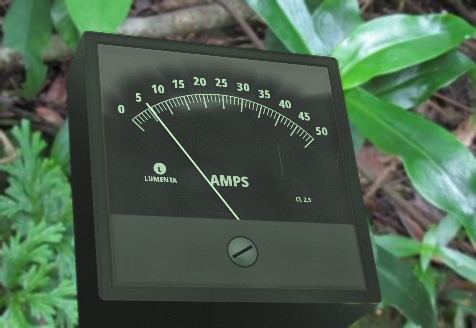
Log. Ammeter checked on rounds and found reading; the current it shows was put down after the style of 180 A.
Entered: 5 A
